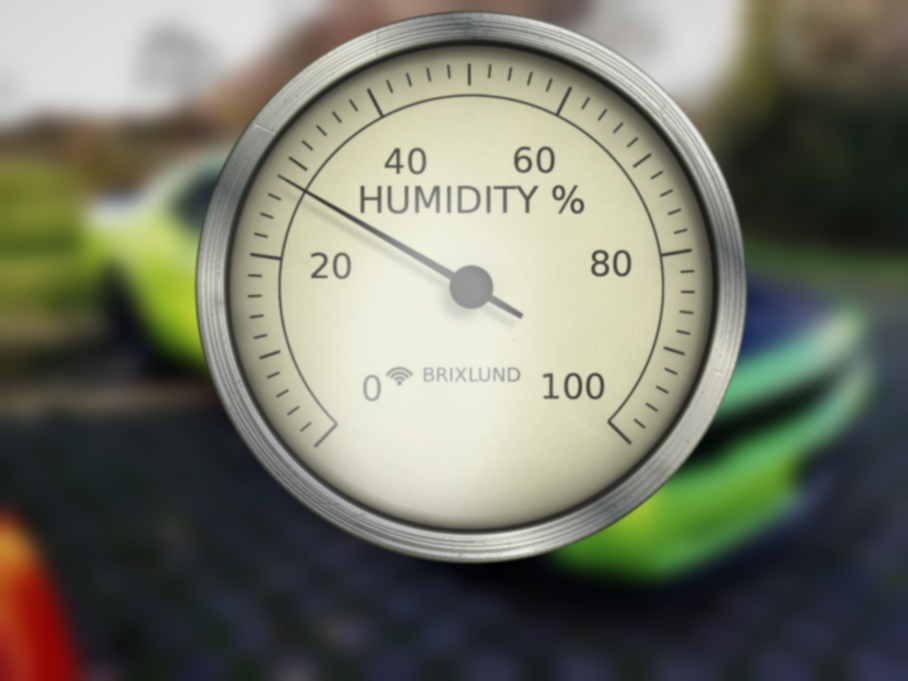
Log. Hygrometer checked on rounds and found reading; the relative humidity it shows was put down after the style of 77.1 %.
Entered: 28 %
